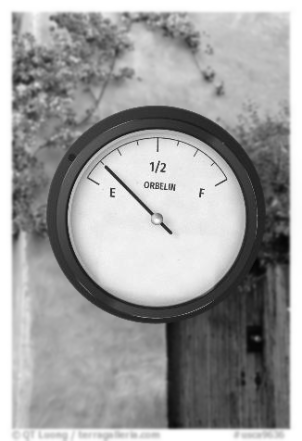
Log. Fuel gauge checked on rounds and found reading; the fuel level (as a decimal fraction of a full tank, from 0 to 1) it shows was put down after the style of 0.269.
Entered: 0.125
